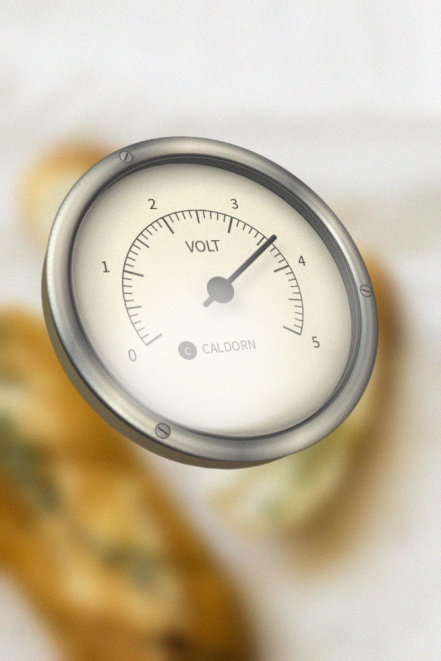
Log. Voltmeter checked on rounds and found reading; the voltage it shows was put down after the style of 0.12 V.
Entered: 3.6 V
